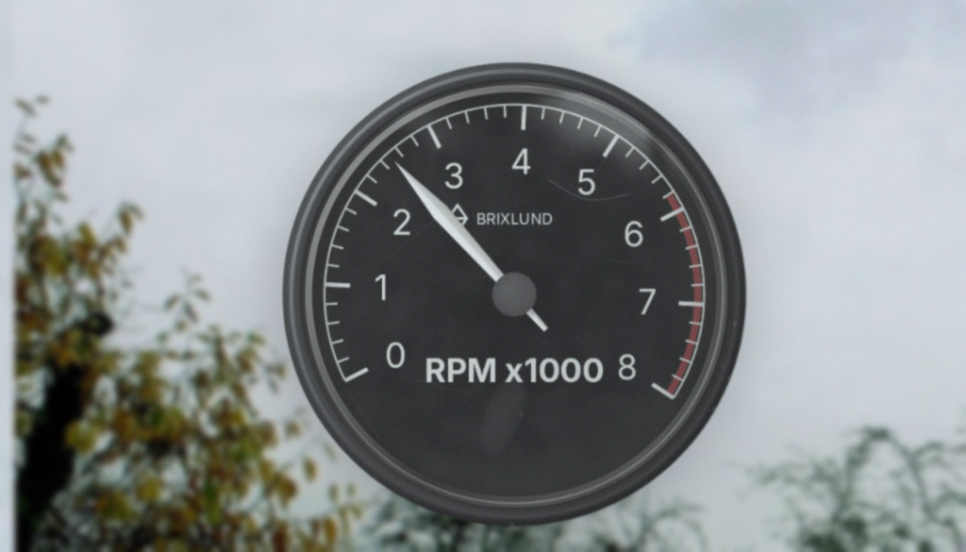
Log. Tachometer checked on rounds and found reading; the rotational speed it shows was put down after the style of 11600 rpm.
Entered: 2500 rpm
